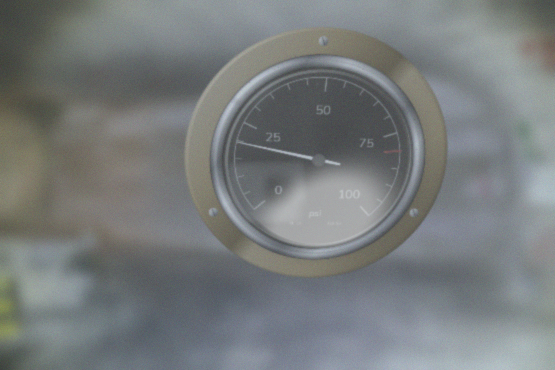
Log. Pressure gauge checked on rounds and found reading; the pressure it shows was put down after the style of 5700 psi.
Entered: 20 psi
